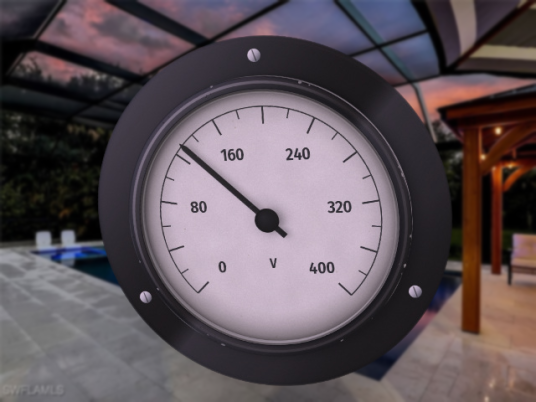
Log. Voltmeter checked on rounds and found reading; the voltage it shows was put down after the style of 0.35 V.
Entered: 130 V
